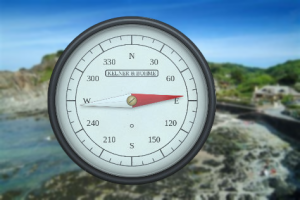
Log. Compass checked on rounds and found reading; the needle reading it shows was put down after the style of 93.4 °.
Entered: 85 °
